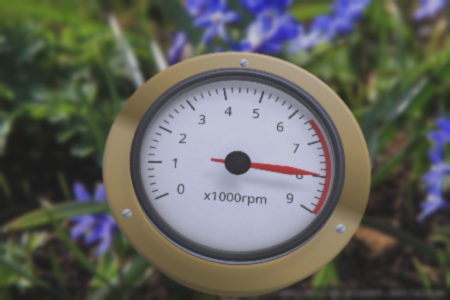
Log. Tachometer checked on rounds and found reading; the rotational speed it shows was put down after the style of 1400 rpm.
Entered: 8000 rpm
